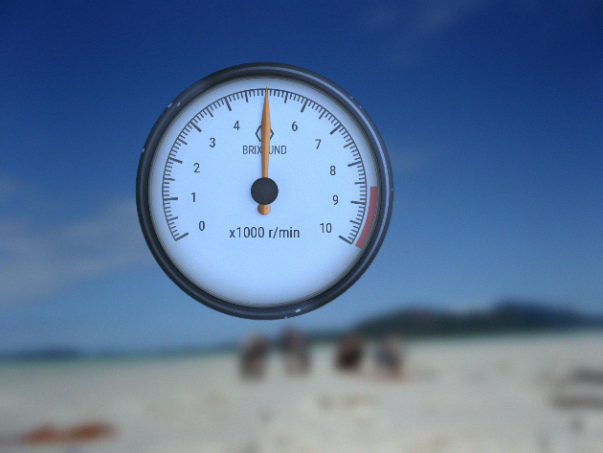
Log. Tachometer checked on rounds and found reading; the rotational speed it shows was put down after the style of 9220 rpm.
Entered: 5000 rpm
